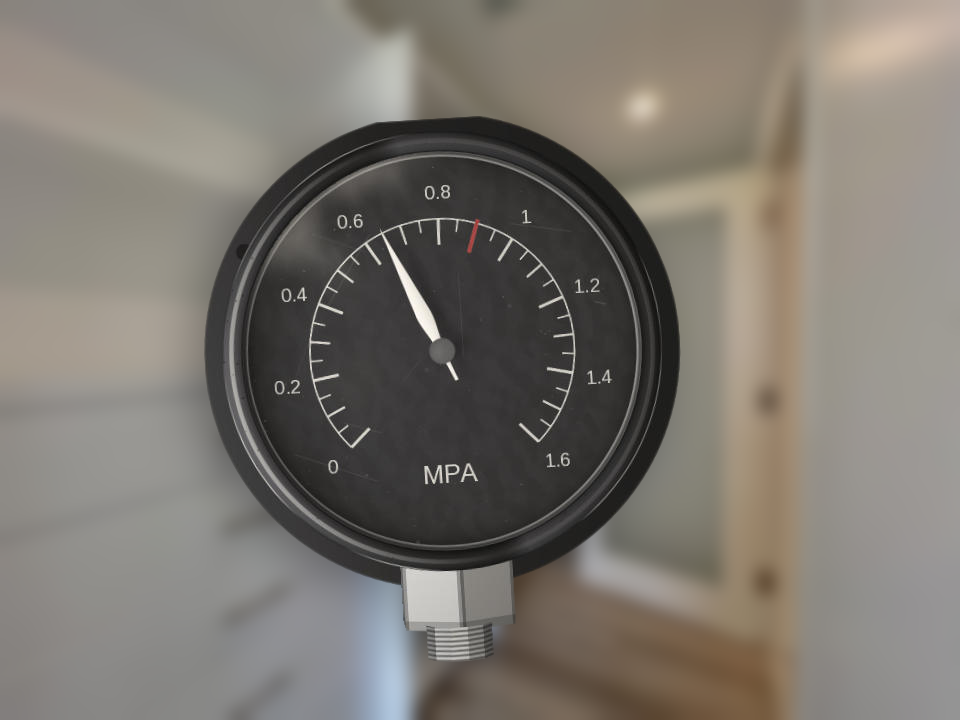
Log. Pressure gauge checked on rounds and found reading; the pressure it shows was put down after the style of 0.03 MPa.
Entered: 0.65 MPa
